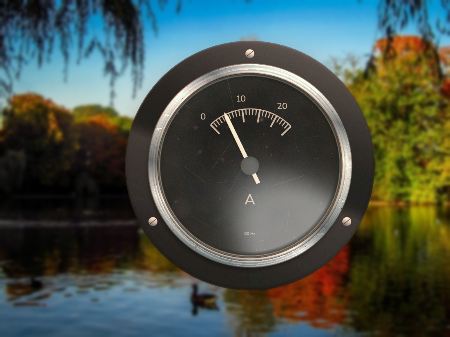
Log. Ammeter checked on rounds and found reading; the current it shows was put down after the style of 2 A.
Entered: 5 A
